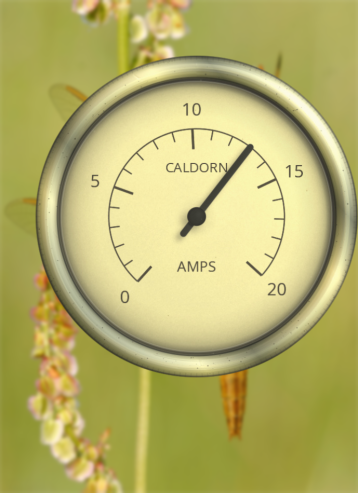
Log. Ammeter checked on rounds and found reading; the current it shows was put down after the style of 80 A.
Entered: 13 A
